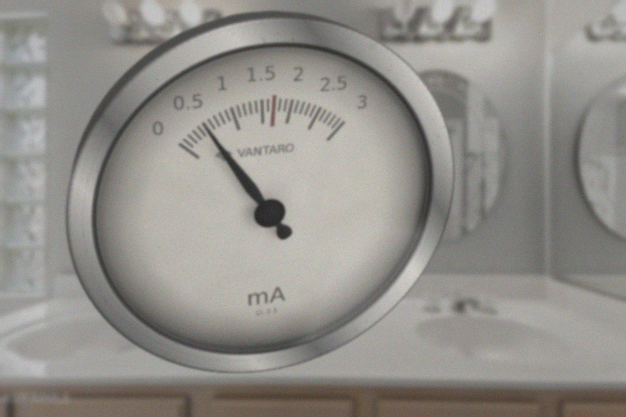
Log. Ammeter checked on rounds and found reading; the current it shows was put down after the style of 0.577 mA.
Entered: 0.5 mA
